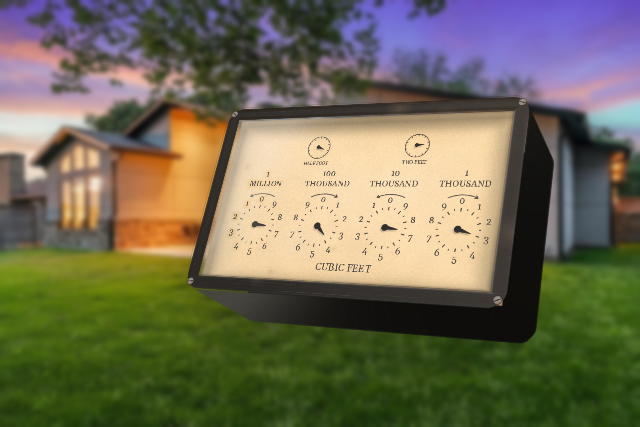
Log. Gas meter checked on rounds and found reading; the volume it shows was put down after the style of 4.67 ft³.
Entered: 737300 ft³
